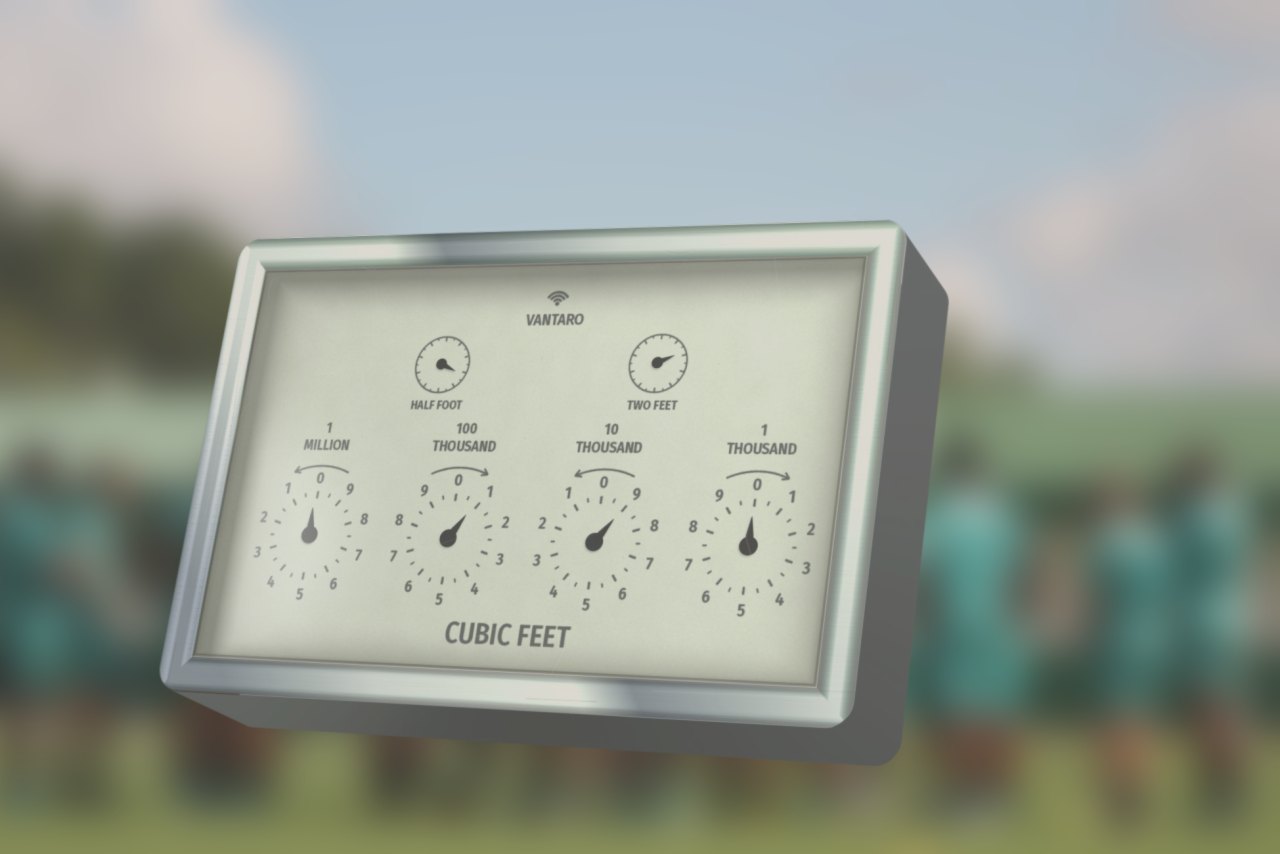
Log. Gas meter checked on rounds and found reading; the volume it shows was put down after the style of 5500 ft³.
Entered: 9000 ft³
